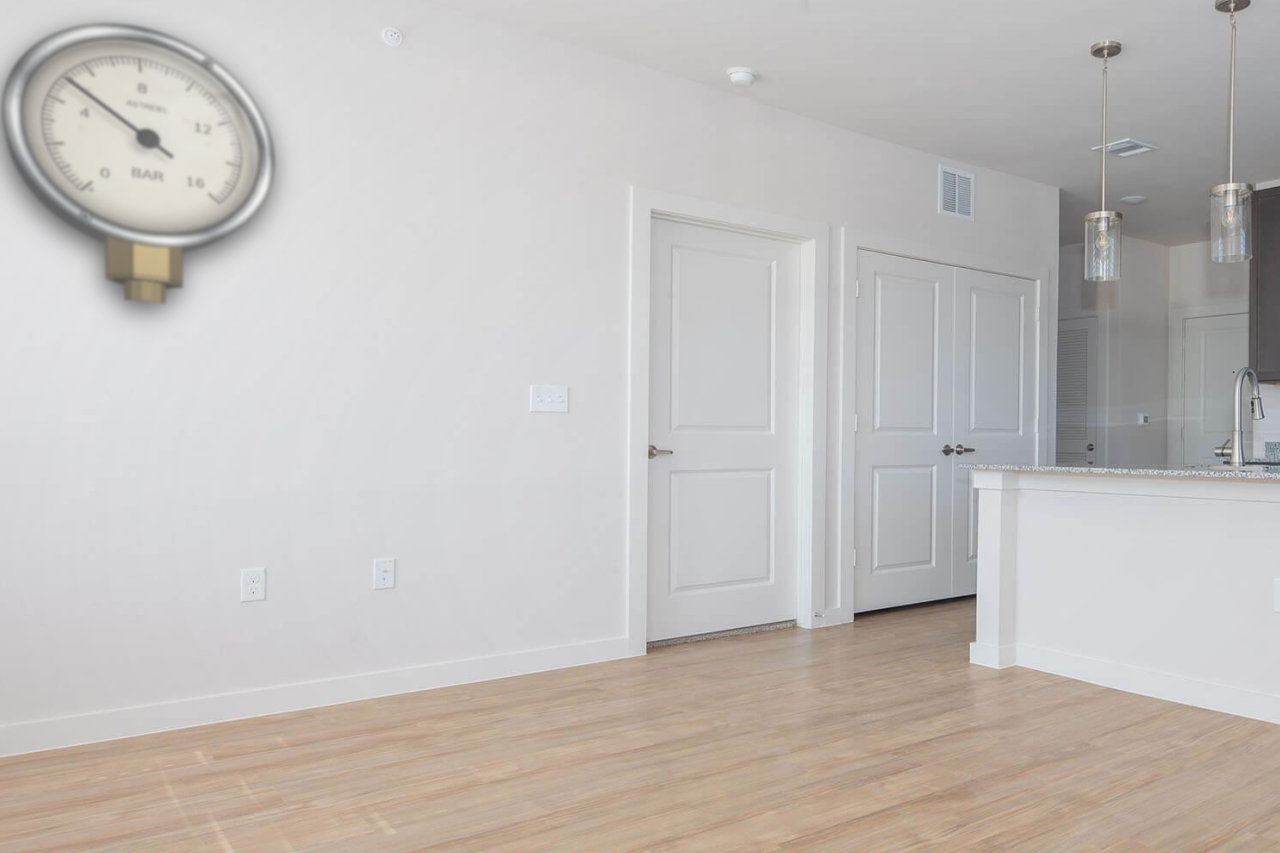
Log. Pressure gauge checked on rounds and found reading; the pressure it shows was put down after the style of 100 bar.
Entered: 5 bar
